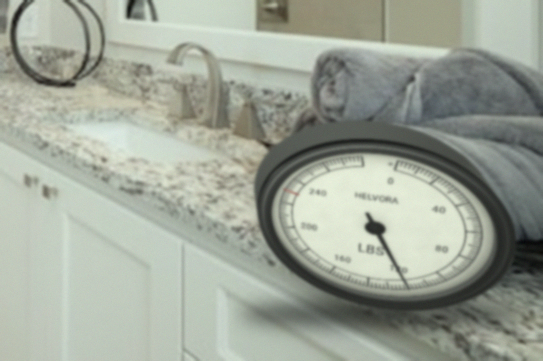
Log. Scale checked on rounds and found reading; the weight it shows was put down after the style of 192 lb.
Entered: 120 lb
